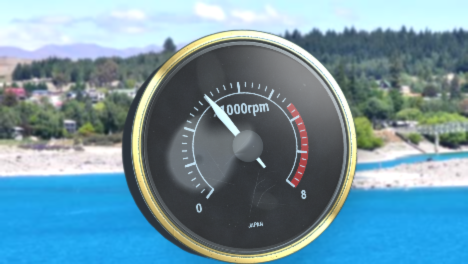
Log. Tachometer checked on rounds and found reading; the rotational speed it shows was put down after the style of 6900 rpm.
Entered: 3000 rpm
